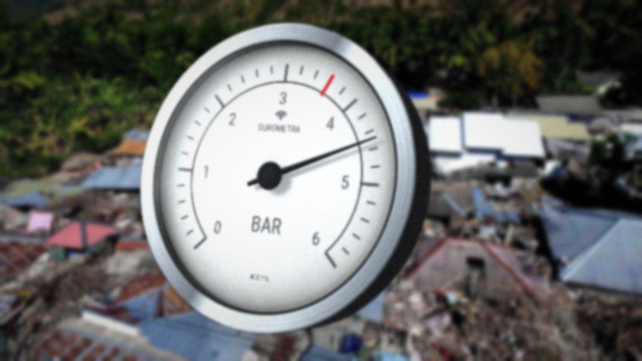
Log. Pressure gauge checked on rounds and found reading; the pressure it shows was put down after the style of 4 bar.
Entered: 4.5 bar
